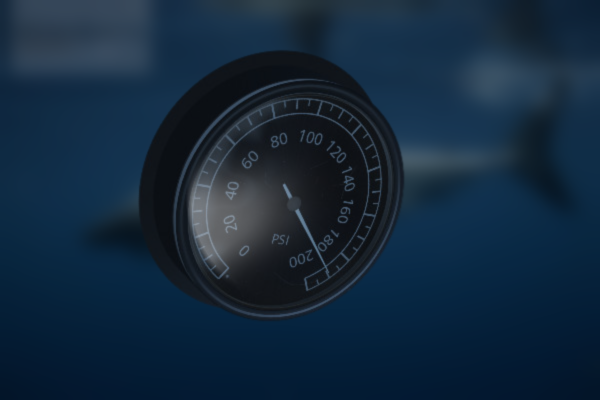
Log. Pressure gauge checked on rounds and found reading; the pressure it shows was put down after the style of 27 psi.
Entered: 190 psi
